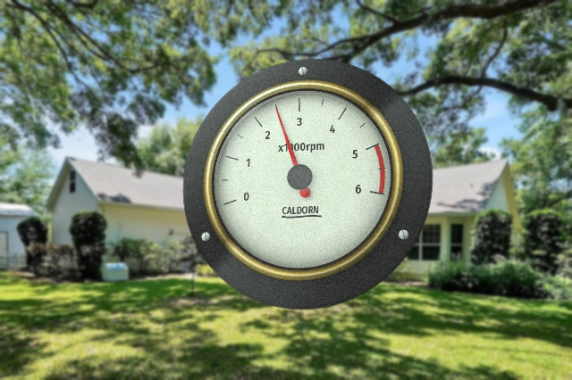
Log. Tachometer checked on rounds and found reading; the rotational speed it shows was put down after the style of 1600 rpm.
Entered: 2500 rpm
